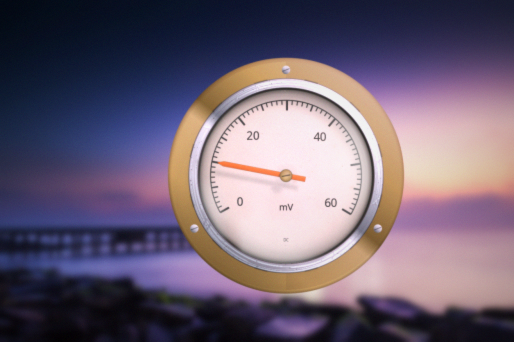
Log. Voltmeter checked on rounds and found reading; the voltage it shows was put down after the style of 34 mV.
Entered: 10 mV
